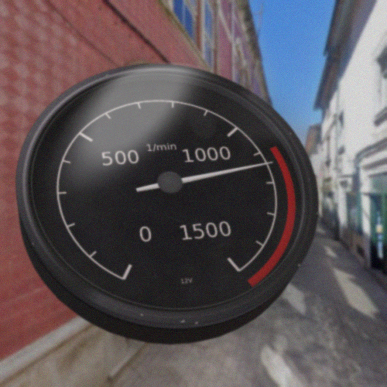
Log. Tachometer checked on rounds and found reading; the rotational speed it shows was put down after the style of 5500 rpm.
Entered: 1150 rpm
